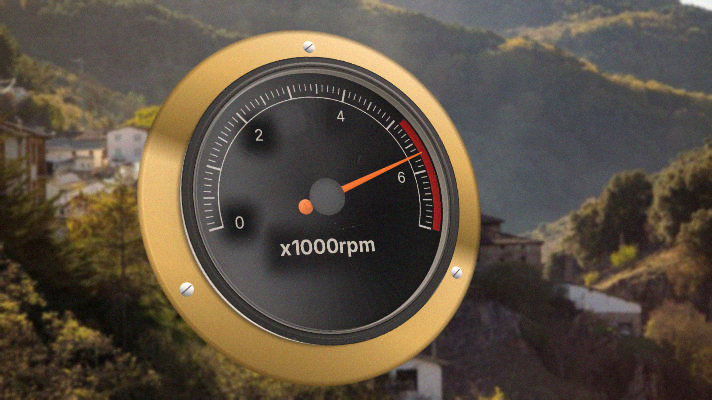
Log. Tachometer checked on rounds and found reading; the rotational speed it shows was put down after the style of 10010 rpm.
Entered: 5700 rpm
